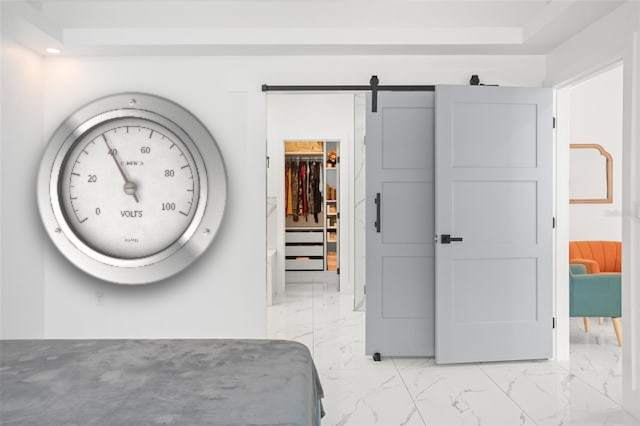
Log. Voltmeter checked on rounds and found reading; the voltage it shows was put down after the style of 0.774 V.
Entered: 40 V
